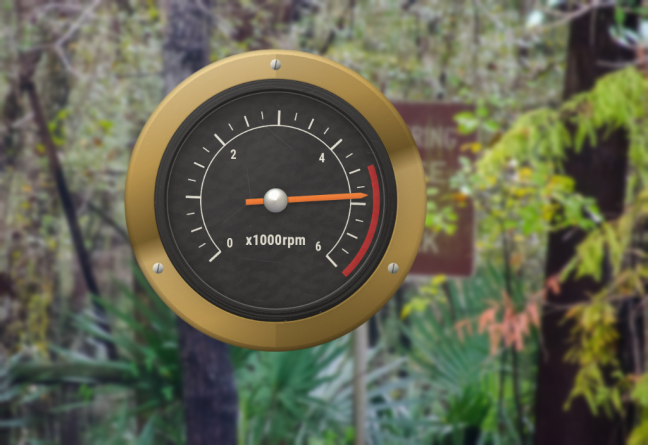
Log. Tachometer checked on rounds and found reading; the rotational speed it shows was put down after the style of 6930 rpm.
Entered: 4875 rpm
